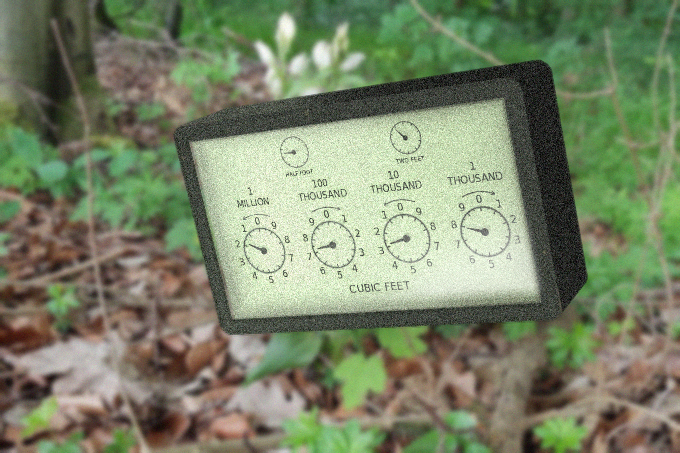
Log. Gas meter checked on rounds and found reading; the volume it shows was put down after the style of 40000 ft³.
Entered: 172800 ft³
